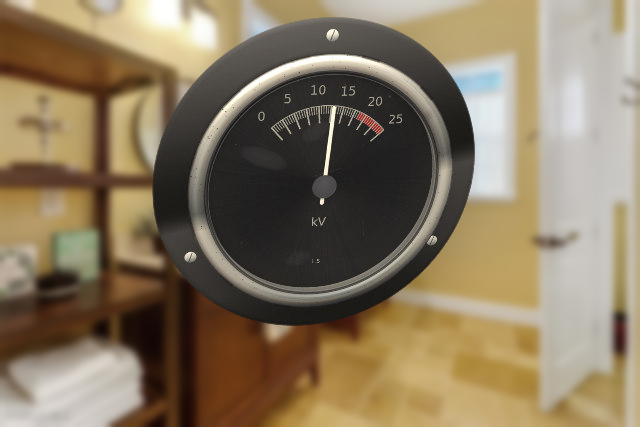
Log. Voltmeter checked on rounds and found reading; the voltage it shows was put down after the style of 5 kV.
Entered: 12.5 kV
